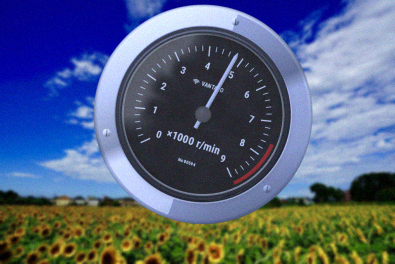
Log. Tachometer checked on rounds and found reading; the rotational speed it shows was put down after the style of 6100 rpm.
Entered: 4800 rpm
